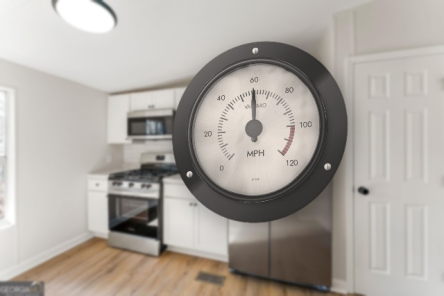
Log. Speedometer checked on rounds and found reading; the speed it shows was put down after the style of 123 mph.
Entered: 60 mph
